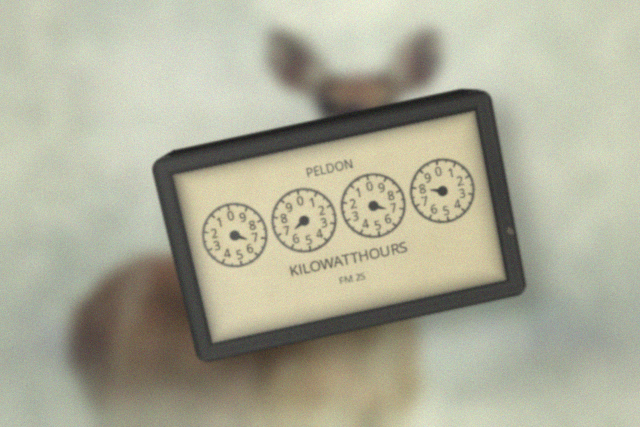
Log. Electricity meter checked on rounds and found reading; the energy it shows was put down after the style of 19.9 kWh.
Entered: 6668 kWh
